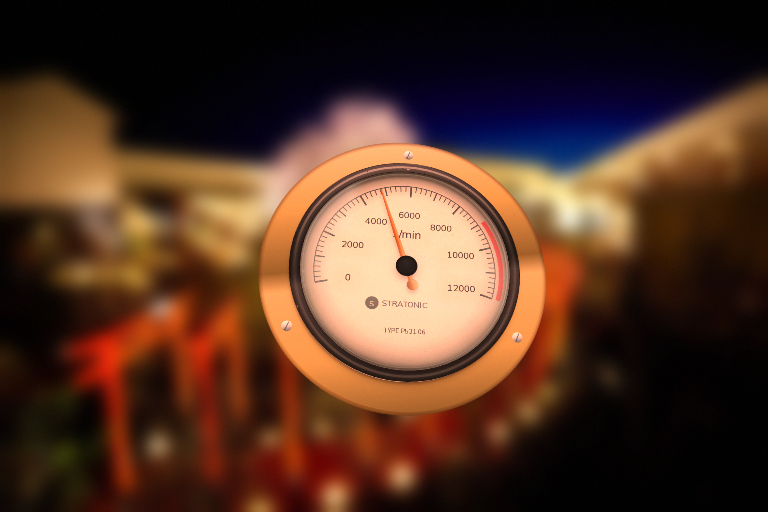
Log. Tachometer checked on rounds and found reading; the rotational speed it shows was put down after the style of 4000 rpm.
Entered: 4800 rpm
